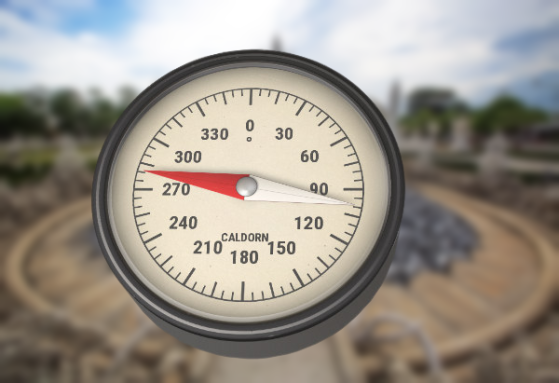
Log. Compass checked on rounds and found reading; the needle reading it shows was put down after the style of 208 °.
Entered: 280 °
